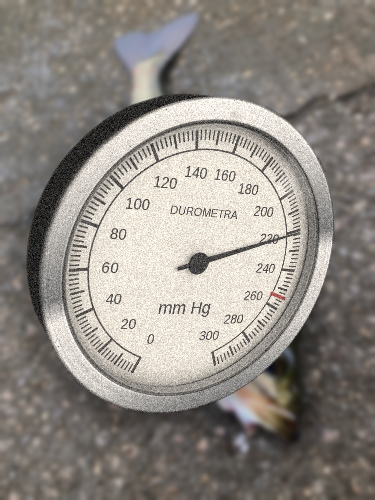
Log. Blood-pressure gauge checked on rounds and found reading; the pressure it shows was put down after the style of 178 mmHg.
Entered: 220 mmHg
